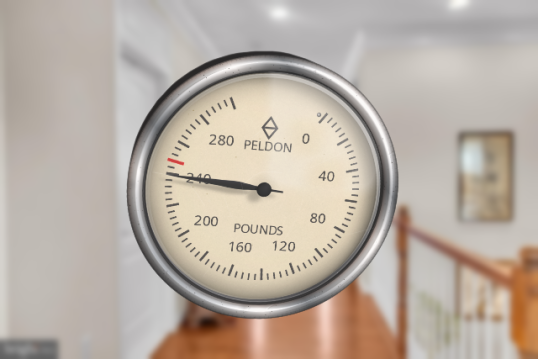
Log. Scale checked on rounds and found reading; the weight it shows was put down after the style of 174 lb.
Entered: 240 lb
